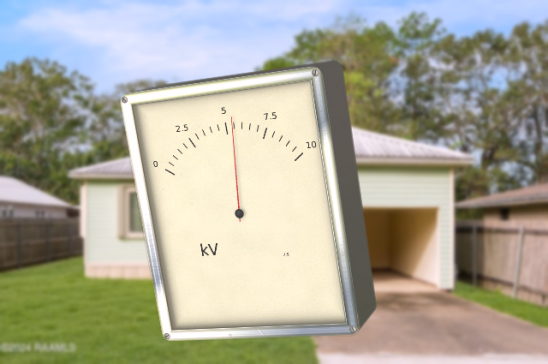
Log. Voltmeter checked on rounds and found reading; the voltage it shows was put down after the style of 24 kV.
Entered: 5.5 kV
